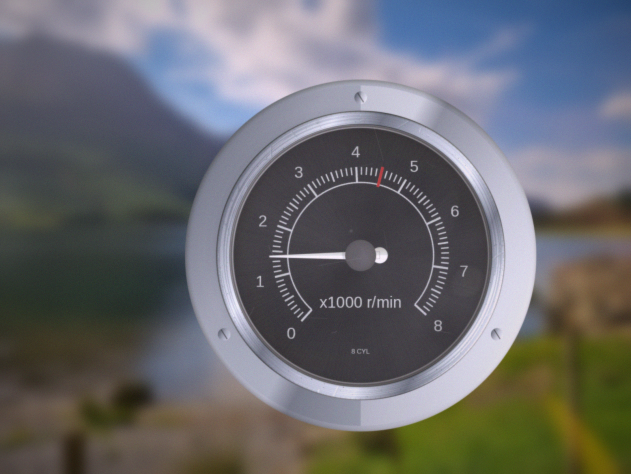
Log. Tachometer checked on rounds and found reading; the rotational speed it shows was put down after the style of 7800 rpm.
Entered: 1400 rpm
